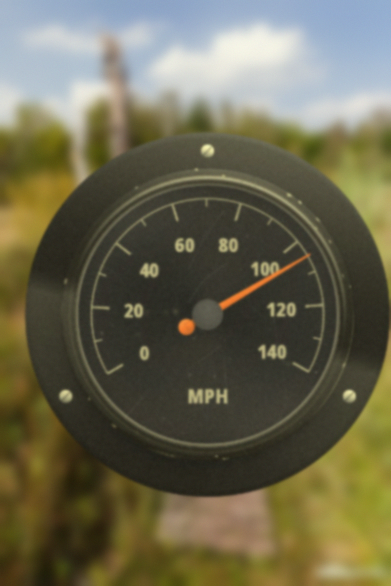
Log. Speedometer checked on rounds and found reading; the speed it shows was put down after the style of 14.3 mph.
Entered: 105 mph
